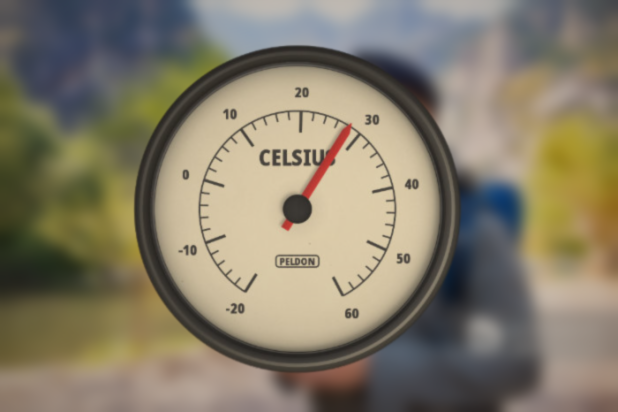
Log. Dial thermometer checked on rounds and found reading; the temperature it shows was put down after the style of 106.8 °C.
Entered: 28 °C
